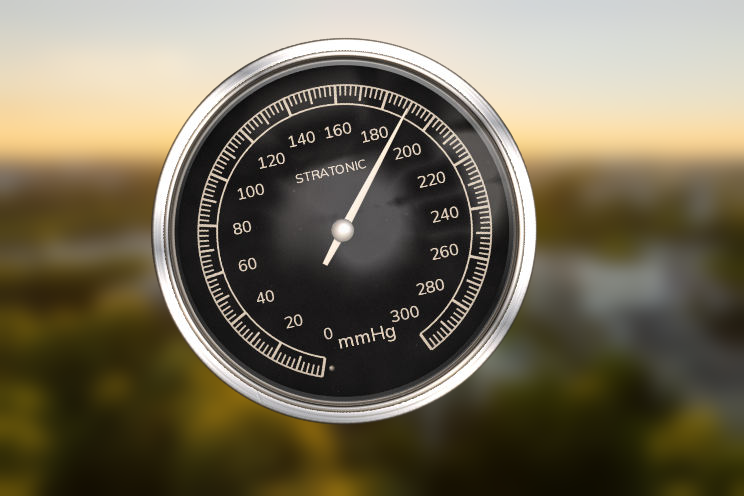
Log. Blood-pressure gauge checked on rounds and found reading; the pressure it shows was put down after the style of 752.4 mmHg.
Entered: 190 mmHg
